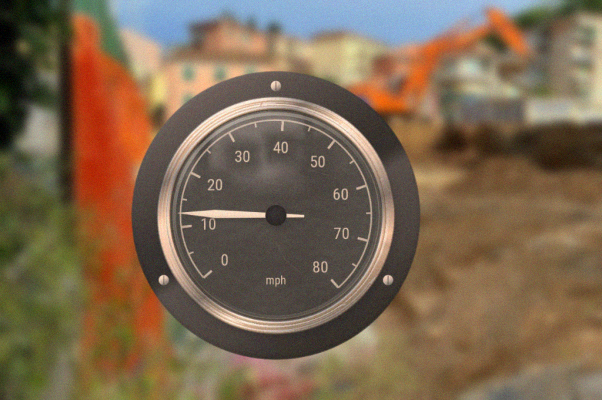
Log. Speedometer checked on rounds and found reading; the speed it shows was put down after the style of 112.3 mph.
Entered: 12.5 mph
